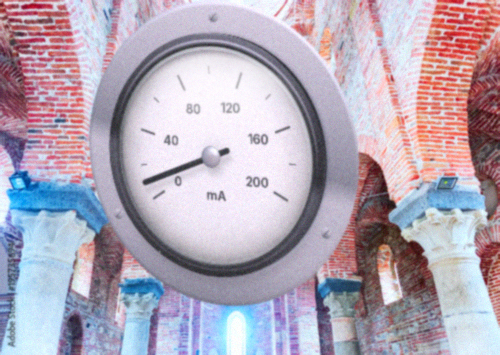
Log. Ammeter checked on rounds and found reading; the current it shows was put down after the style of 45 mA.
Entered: 10 mA
